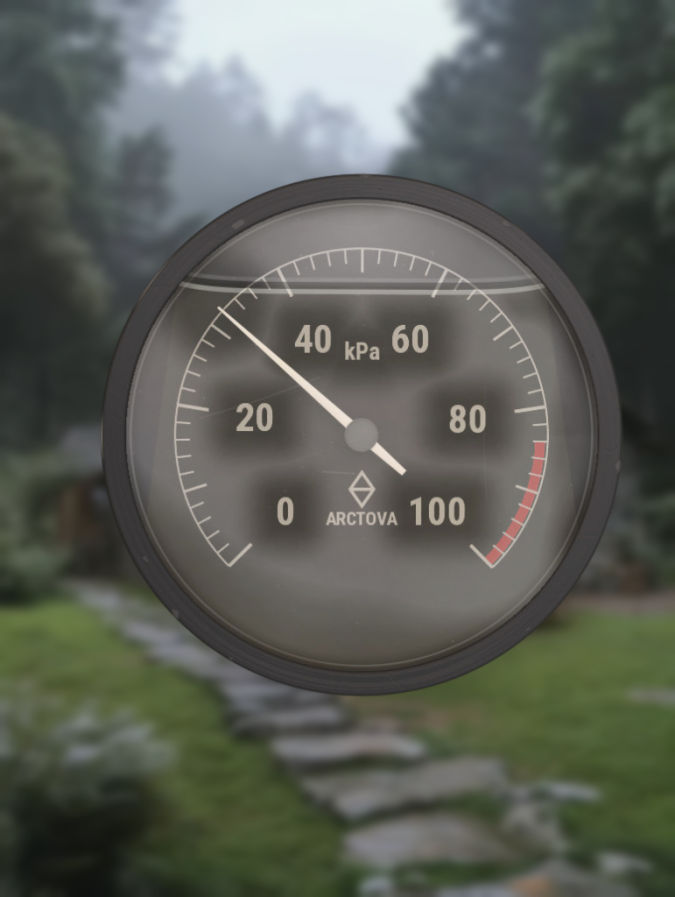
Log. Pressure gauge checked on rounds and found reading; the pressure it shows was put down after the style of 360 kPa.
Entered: 32 kPa
